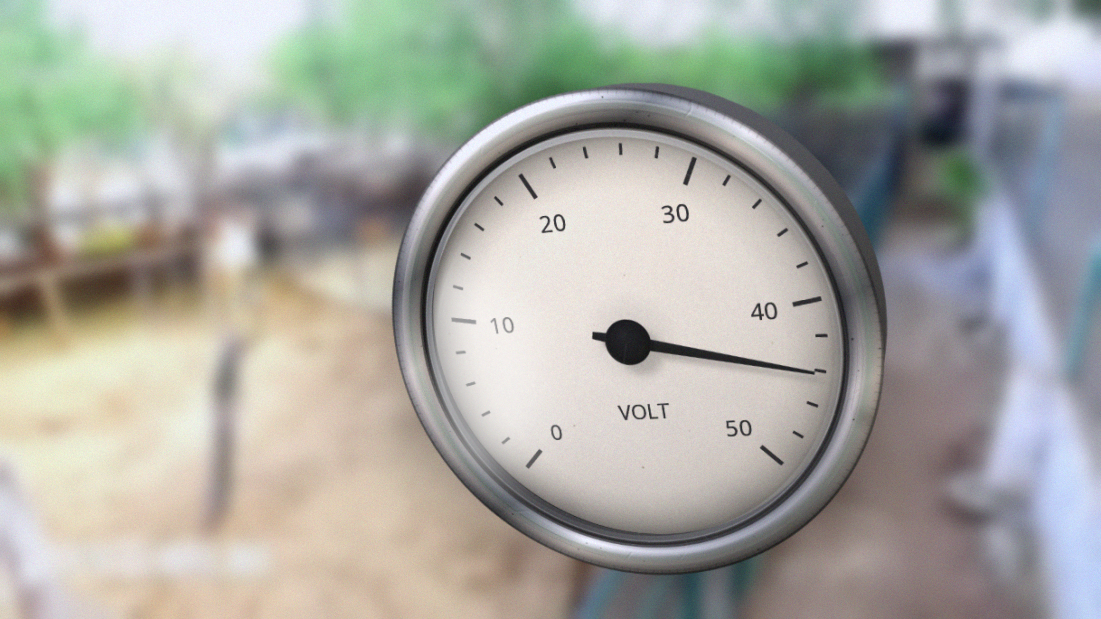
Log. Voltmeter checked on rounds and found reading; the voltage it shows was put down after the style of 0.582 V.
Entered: 44 V
